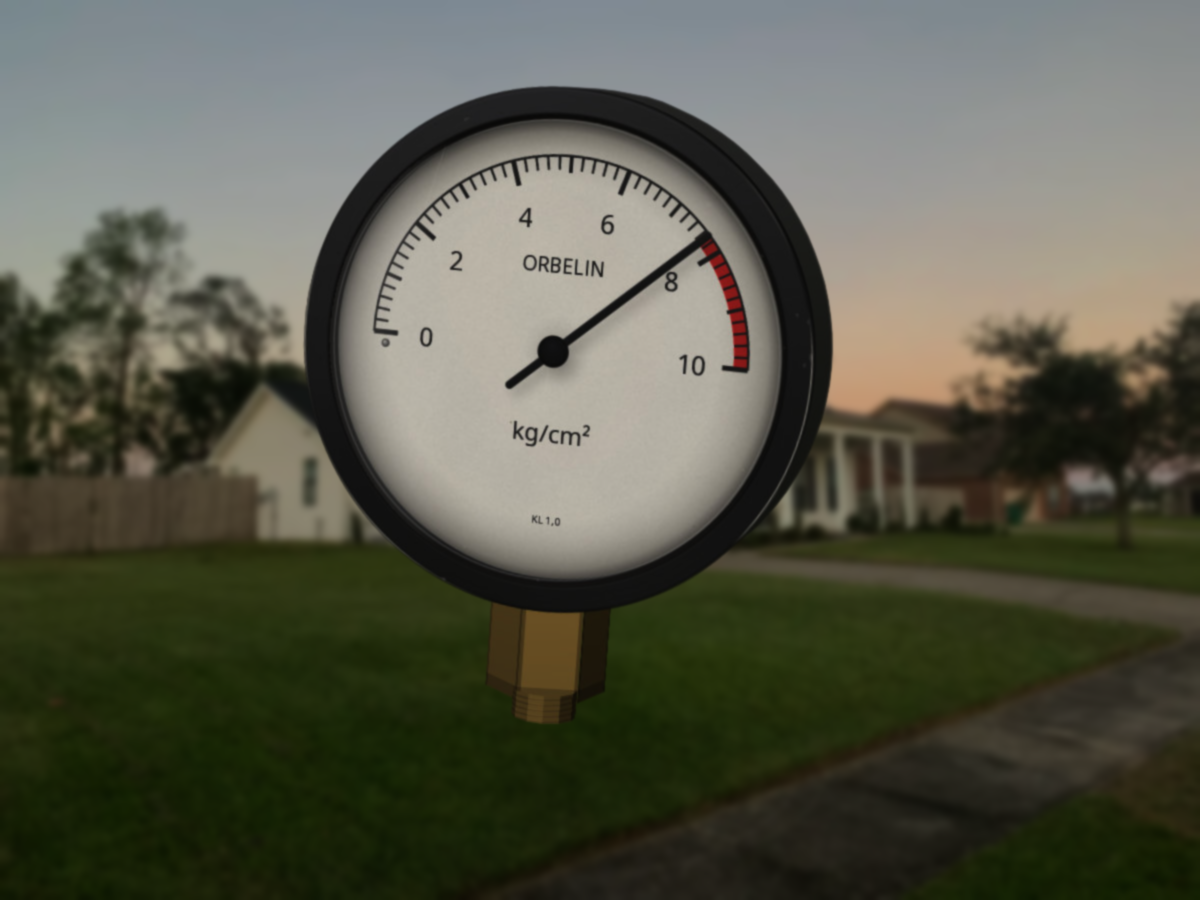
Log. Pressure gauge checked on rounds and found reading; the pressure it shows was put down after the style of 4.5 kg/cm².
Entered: 7.7 kg/cm²
